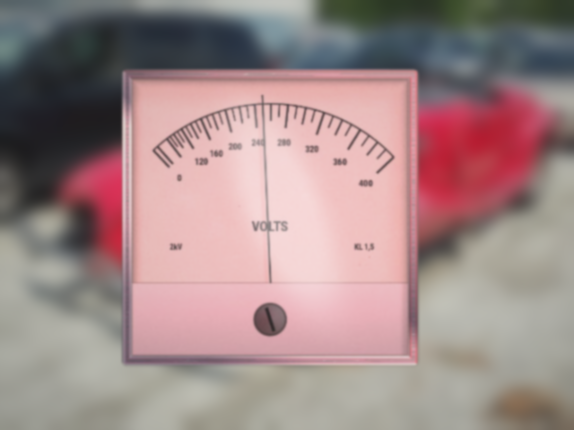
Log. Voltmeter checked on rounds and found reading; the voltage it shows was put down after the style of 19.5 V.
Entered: 250 V
